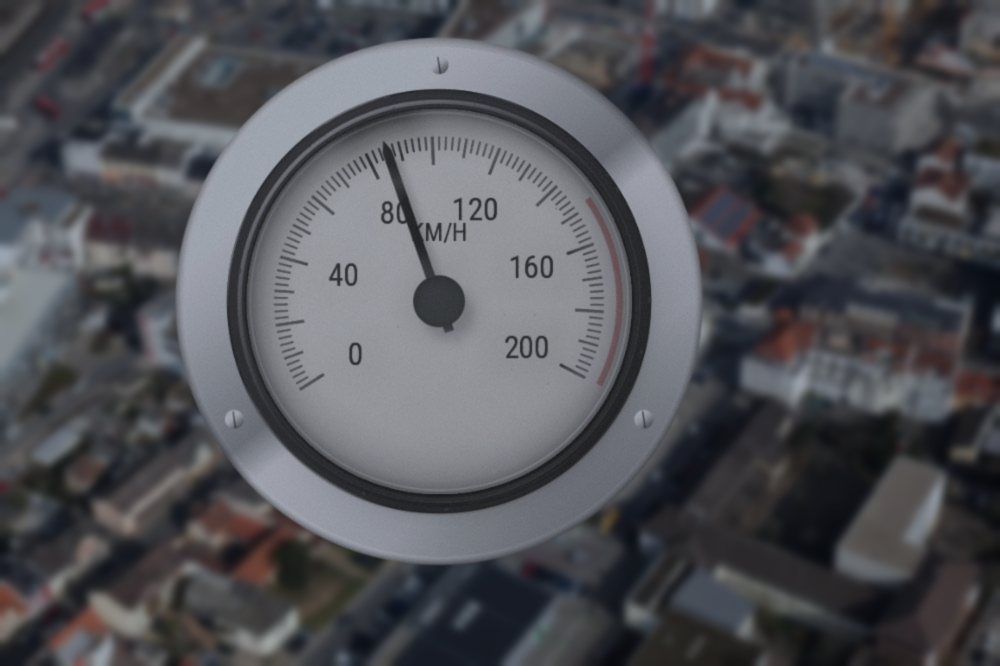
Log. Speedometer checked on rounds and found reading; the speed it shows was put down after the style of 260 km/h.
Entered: 86 km/h
